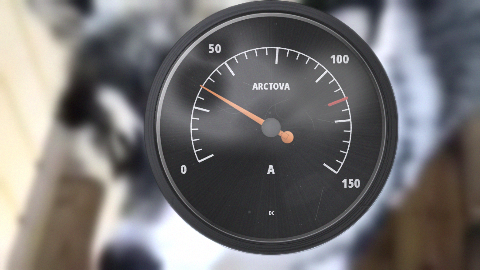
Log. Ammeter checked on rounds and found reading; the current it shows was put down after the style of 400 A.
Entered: 35 A
